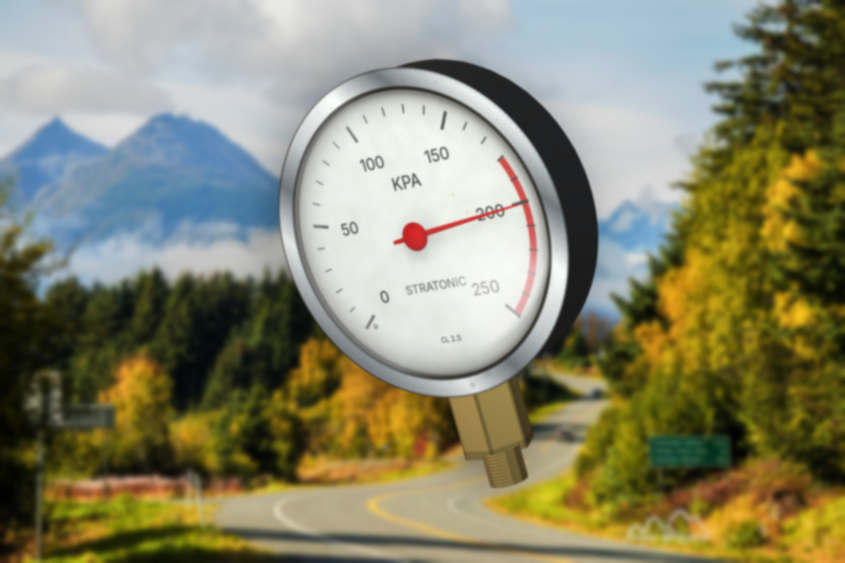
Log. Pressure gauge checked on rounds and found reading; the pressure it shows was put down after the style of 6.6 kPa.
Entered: 200 kPa
